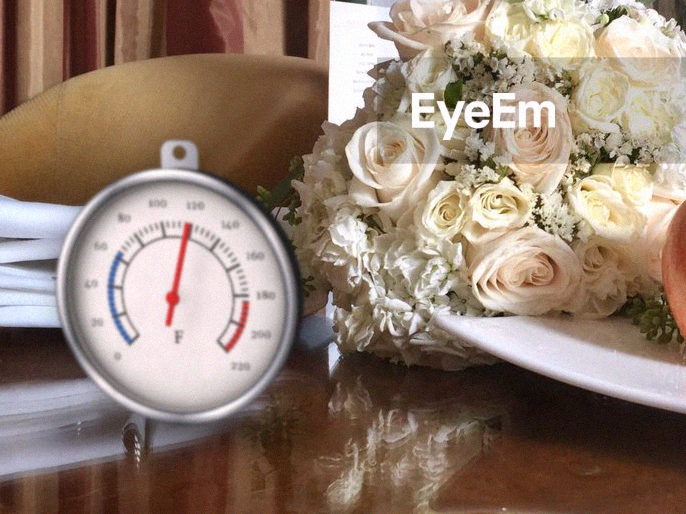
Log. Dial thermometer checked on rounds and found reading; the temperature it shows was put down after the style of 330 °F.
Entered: 120 °F
